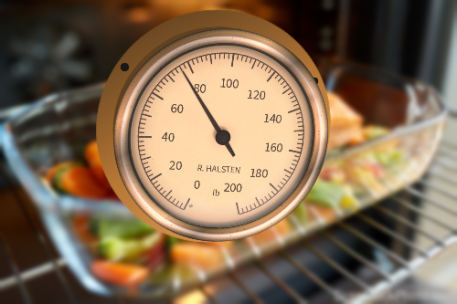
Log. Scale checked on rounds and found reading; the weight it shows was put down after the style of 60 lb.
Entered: 76 lb
